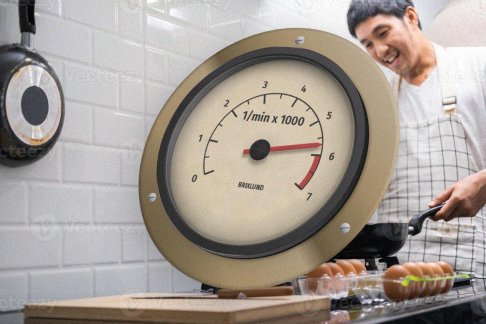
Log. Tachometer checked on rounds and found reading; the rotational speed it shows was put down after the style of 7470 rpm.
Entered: 5750 rpm
